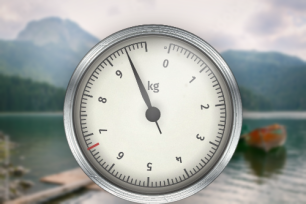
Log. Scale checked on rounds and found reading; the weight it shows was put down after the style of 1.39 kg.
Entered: 9.5 kg
